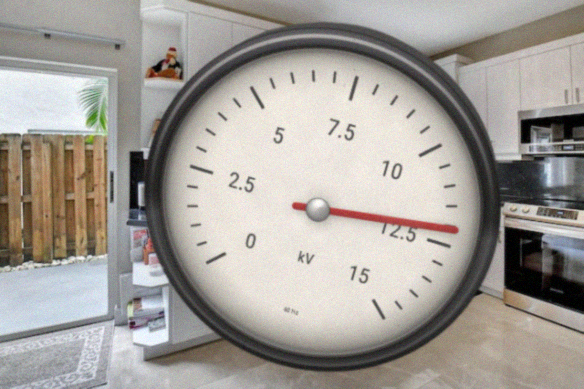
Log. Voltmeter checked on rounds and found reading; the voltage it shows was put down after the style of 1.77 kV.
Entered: 12 kV
